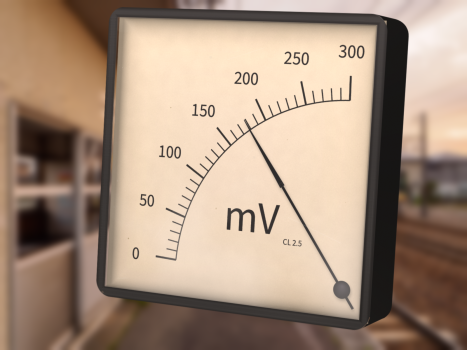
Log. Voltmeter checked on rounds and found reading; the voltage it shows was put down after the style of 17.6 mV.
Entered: 180 mV
